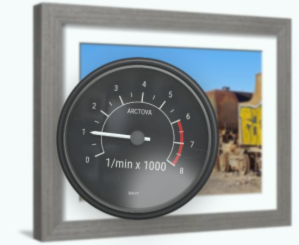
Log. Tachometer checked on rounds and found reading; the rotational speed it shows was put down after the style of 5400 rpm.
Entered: 1000 rpm
